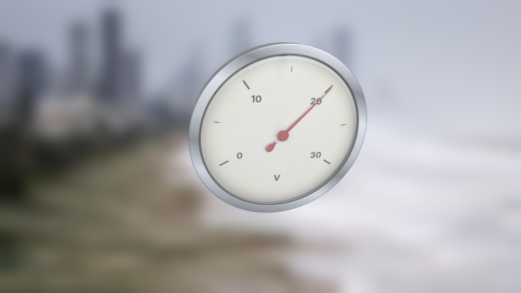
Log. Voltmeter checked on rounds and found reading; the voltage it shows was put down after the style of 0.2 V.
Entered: 20 V
